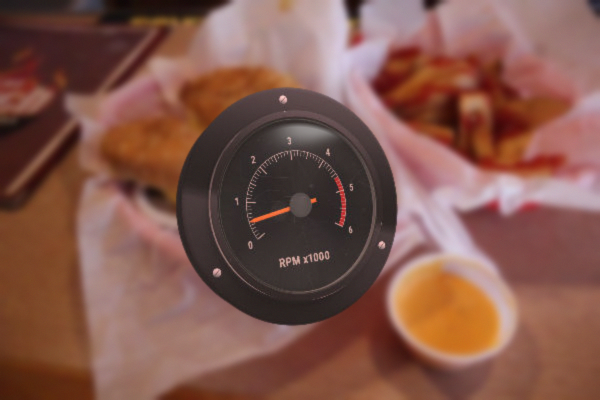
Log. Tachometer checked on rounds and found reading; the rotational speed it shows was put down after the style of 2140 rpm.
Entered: 500 rpm
